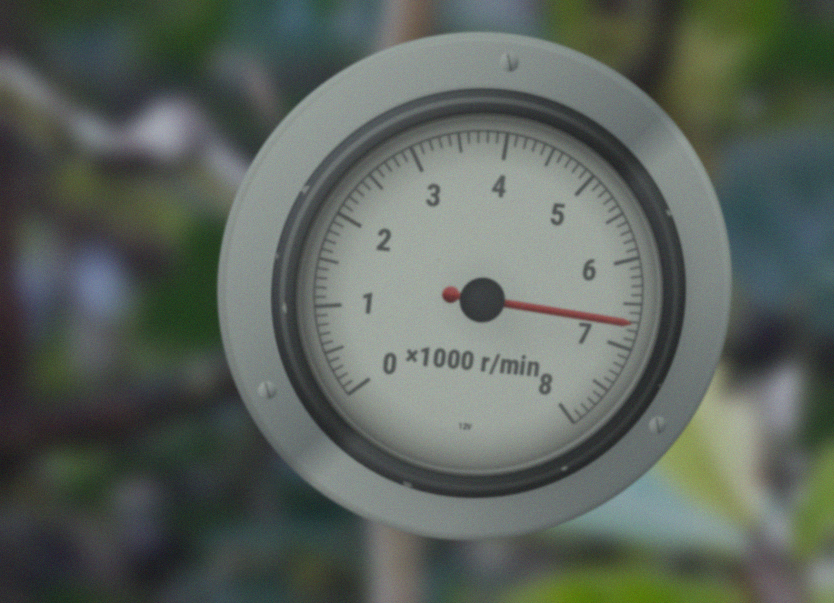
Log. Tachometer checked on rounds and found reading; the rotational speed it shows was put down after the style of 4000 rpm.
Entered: 6700 rpm
